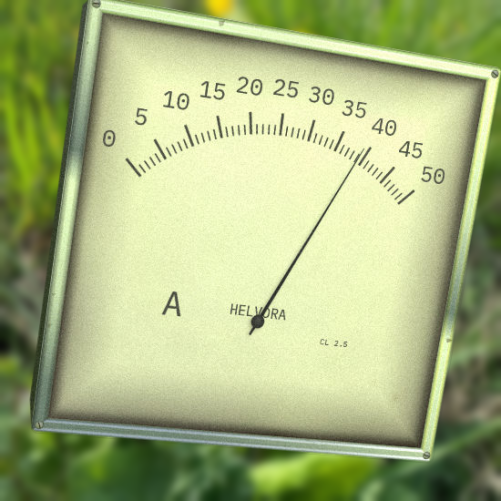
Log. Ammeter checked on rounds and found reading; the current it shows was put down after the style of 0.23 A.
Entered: 39 A
